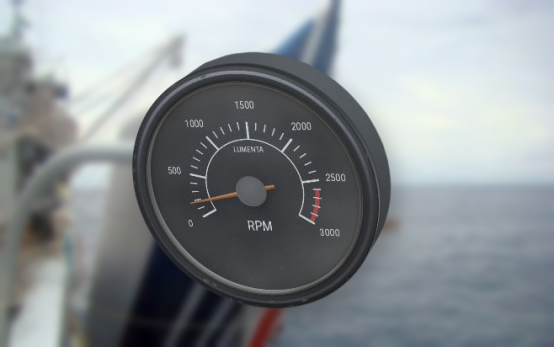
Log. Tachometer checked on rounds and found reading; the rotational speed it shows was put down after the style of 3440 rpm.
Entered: 200 rpm
